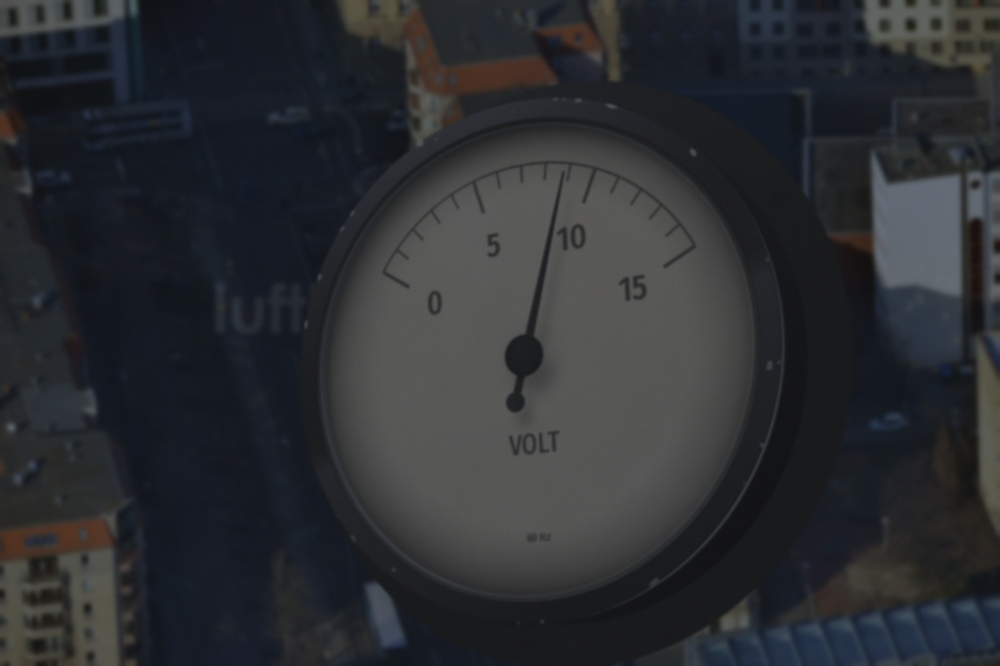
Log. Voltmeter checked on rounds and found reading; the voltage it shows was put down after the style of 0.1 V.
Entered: 9 V
